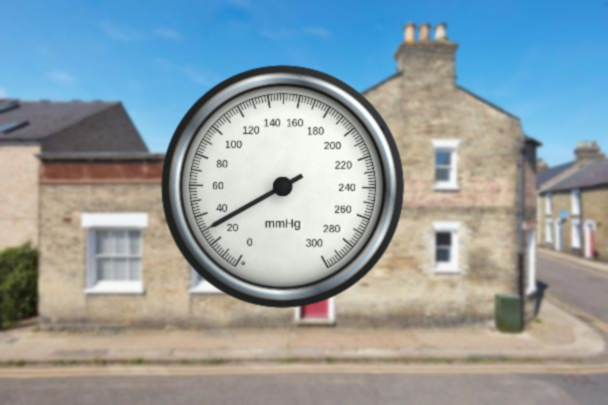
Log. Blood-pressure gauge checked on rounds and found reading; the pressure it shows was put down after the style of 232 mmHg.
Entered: 30 mmHg
